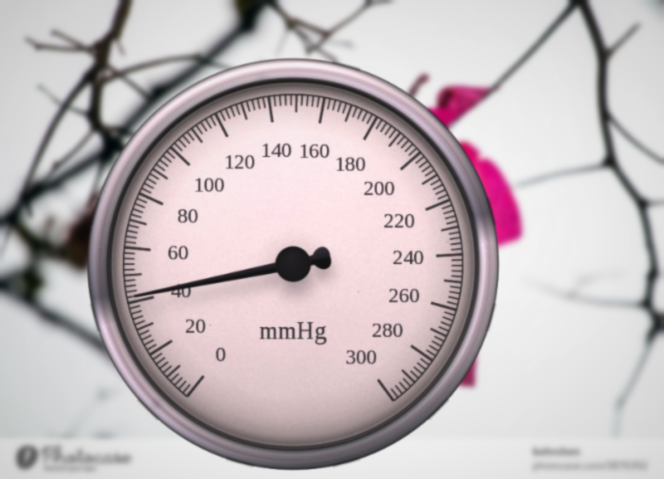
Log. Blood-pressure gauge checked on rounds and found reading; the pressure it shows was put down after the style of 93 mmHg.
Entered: 42 mmHg
